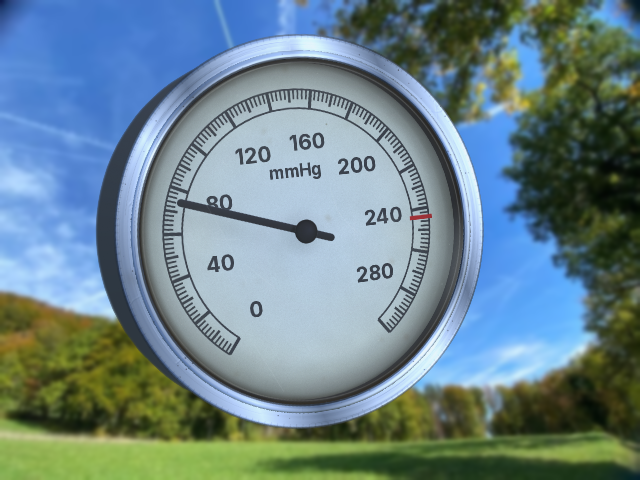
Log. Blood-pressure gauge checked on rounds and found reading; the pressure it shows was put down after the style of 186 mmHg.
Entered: 74 mmHg
